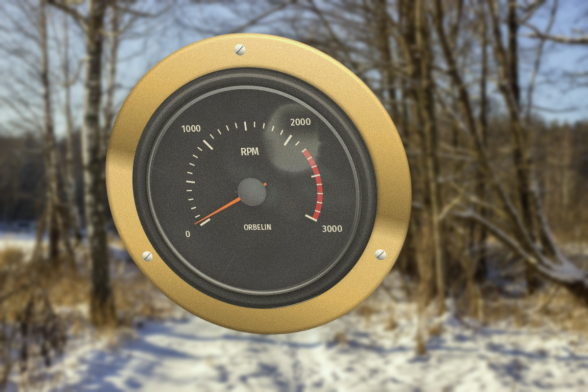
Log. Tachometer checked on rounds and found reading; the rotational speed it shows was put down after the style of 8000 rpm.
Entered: 50 rpm
